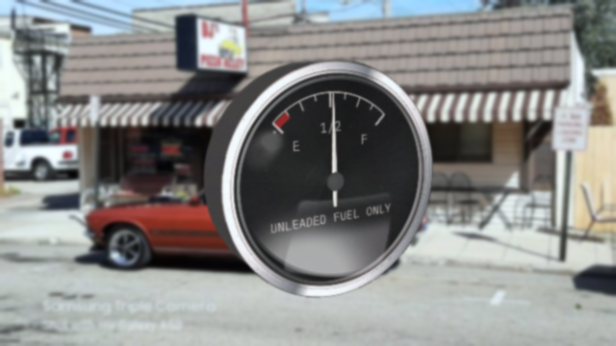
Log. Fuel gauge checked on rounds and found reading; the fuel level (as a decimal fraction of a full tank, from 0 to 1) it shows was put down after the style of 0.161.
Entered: 0.5
